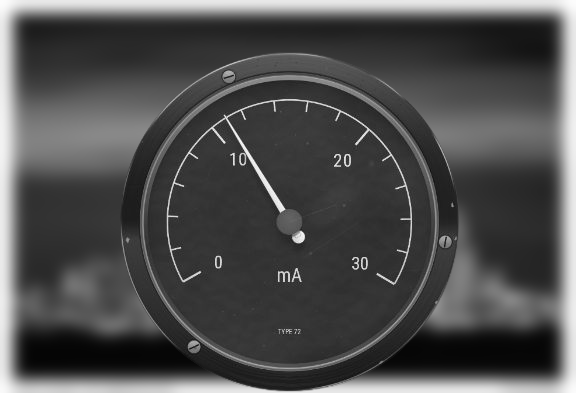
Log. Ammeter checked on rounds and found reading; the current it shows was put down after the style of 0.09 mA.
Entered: 11 mA
